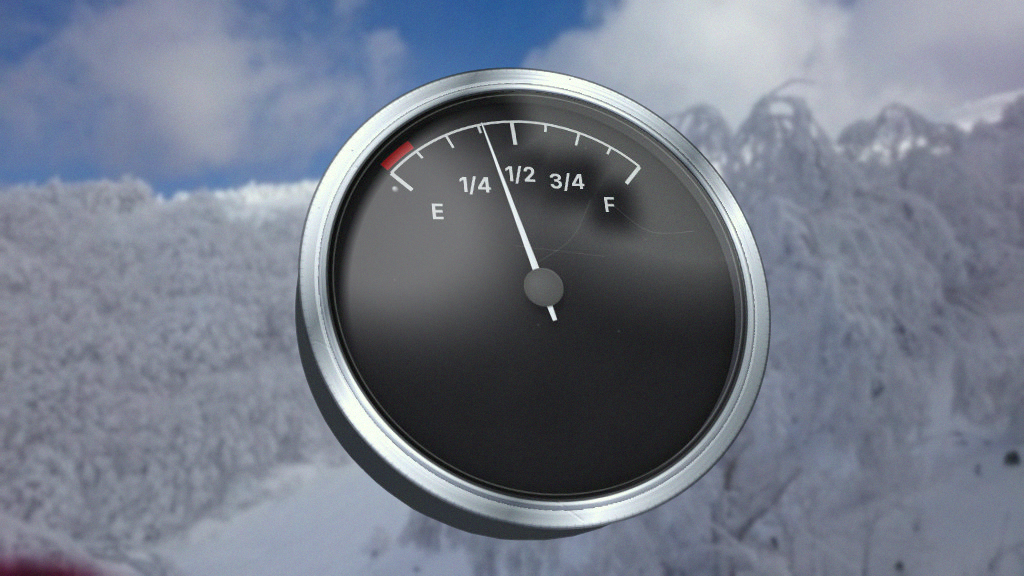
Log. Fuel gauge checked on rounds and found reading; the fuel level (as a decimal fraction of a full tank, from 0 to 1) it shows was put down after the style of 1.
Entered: 0.375
